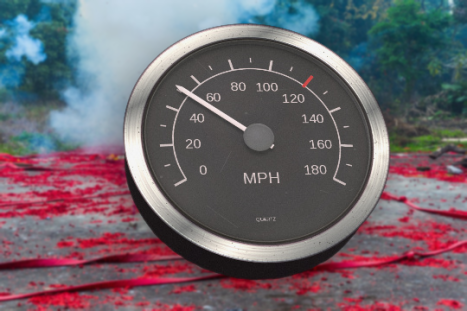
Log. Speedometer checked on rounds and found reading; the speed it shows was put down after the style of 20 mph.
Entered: 50 mph
